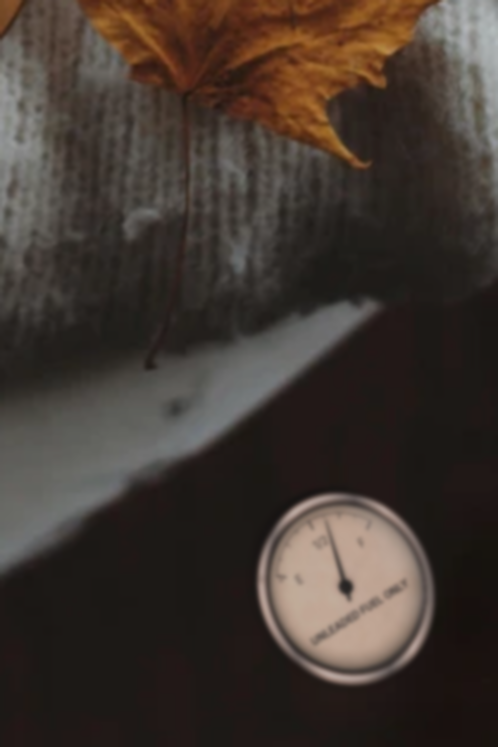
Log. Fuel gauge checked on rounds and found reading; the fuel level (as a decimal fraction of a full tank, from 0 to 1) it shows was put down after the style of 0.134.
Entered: 0.625
